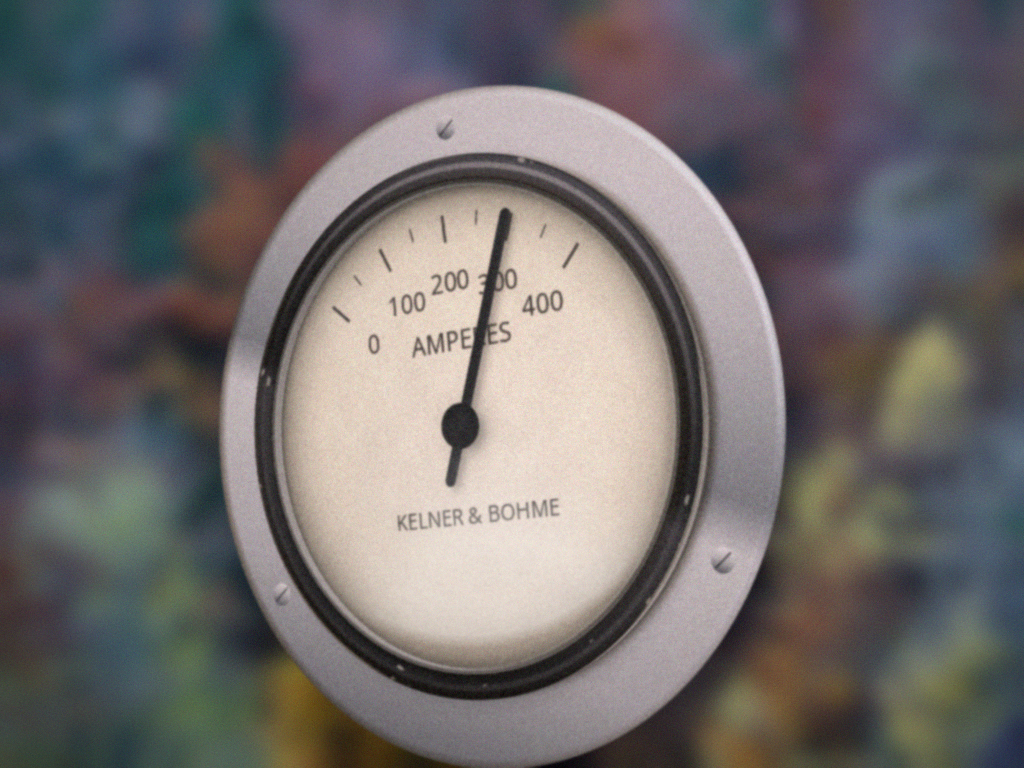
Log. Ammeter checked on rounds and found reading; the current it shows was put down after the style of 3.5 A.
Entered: 300 A
